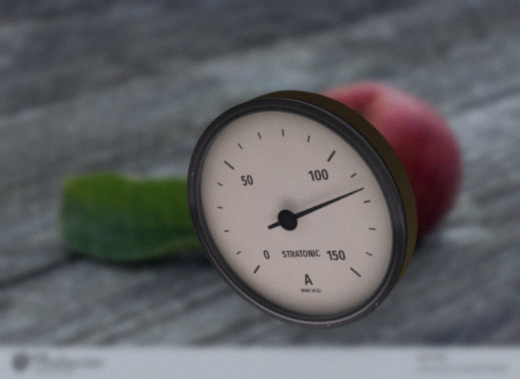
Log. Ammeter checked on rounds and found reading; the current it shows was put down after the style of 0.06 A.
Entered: 115 A
